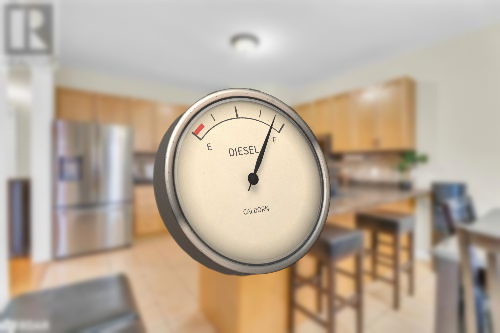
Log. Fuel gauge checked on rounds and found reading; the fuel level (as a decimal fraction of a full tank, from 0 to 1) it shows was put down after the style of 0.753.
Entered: 0.875
